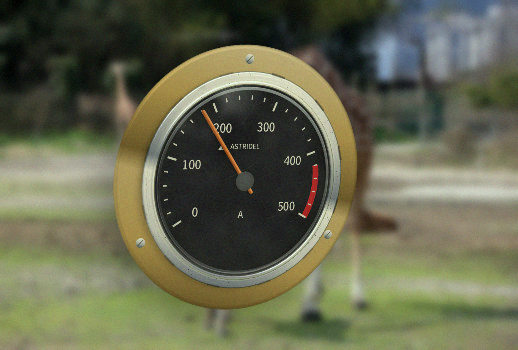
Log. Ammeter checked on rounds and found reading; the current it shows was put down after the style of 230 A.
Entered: 180 A
